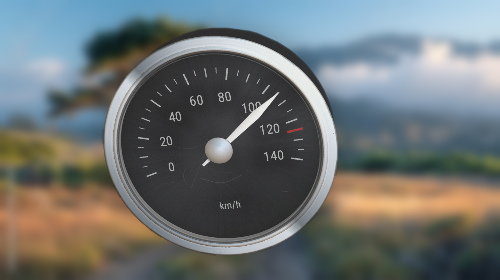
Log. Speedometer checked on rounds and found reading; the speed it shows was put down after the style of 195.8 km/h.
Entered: 105 km/h
